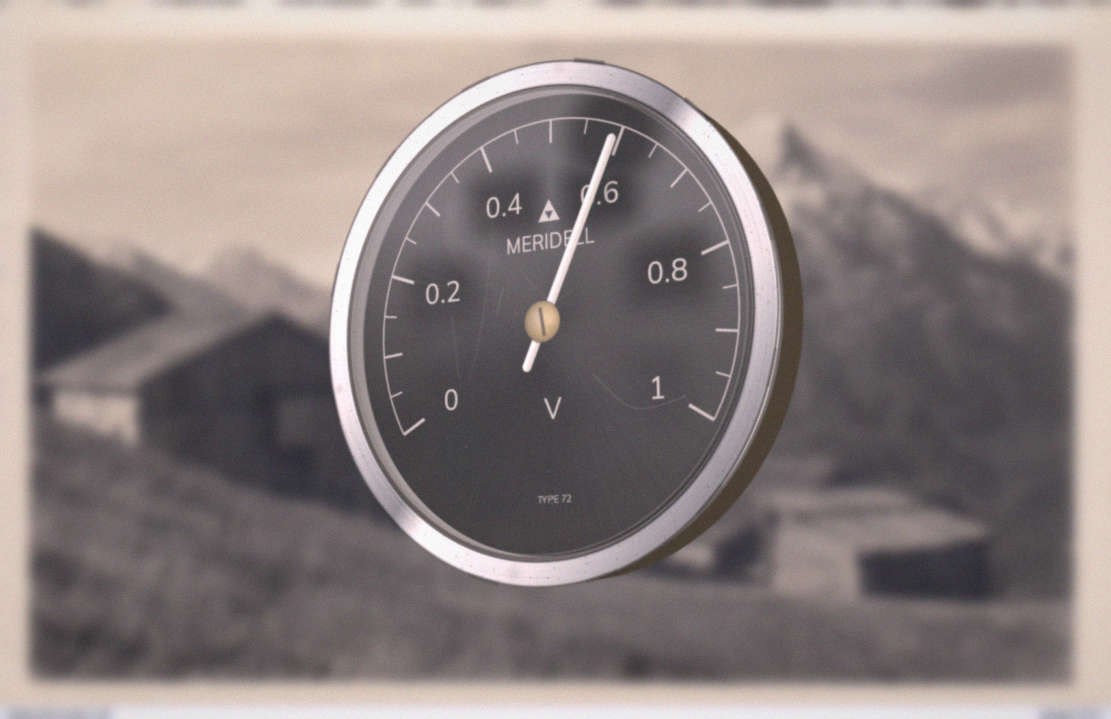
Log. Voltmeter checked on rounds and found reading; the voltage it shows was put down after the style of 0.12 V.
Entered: 0.6 V
